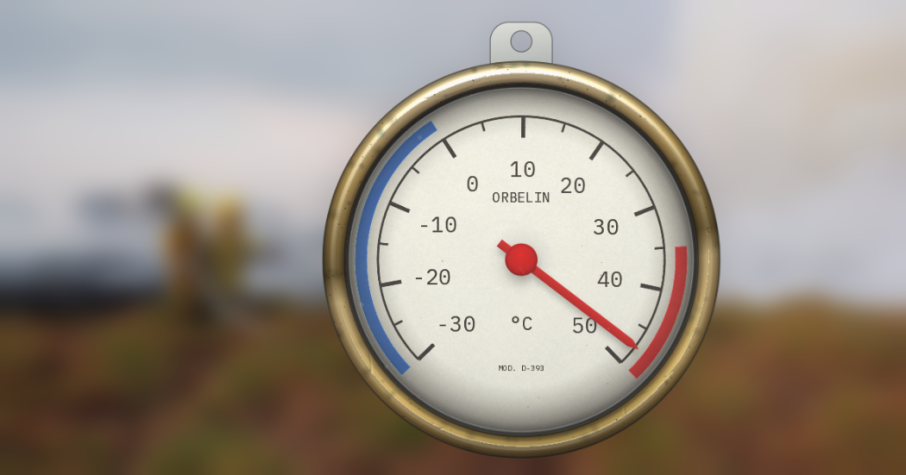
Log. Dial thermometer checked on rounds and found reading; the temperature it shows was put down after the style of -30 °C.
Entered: 47.5 °C
